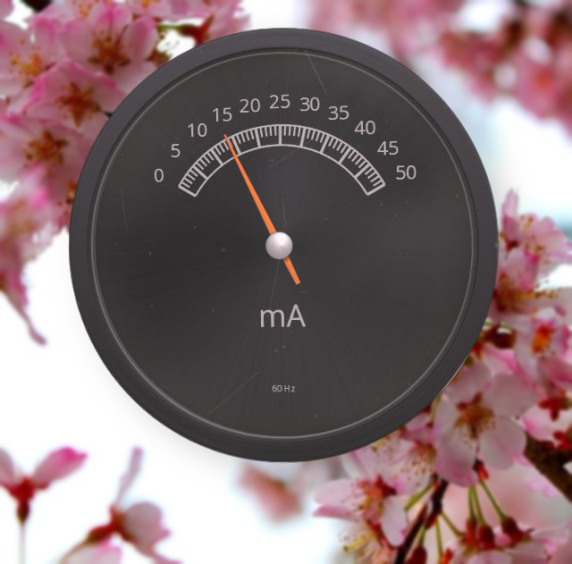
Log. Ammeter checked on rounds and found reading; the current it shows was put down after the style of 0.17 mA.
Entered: 14 mA
